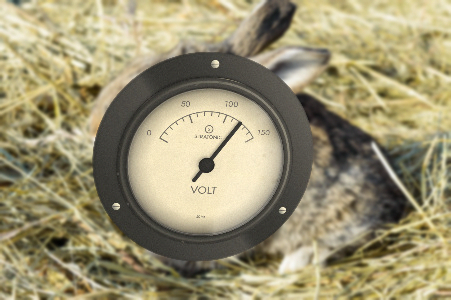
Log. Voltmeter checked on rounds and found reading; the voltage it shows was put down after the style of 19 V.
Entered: 120 V
